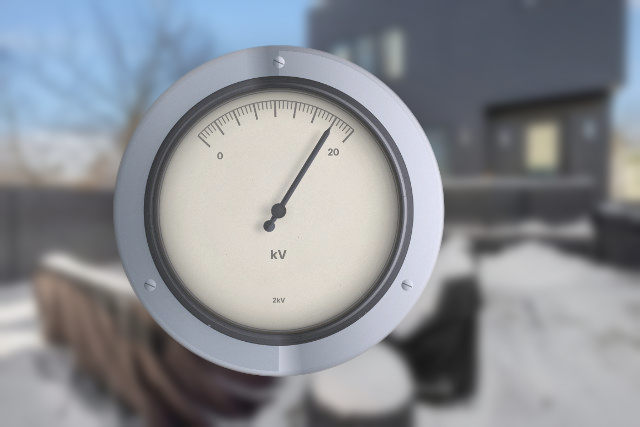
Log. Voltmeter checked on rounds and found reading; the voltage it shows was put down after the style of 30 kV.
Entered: 17.5 kV
